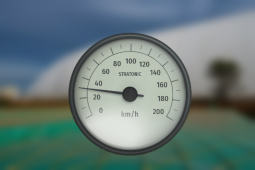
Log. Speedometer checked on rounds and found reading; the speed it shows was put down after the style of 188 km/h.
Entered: 30 km/h
